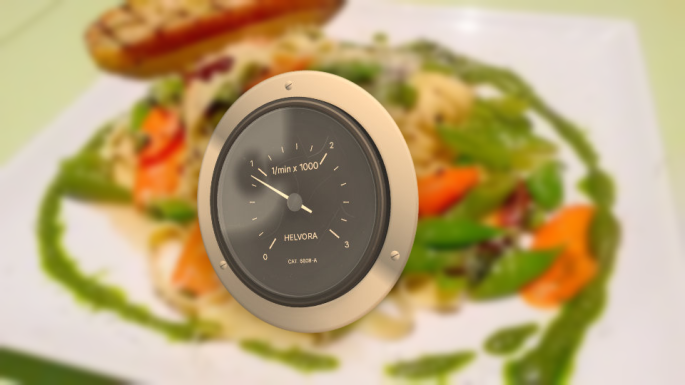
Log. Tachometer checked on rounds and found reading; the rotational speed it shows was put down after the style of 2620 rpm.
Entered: 900 rpm
